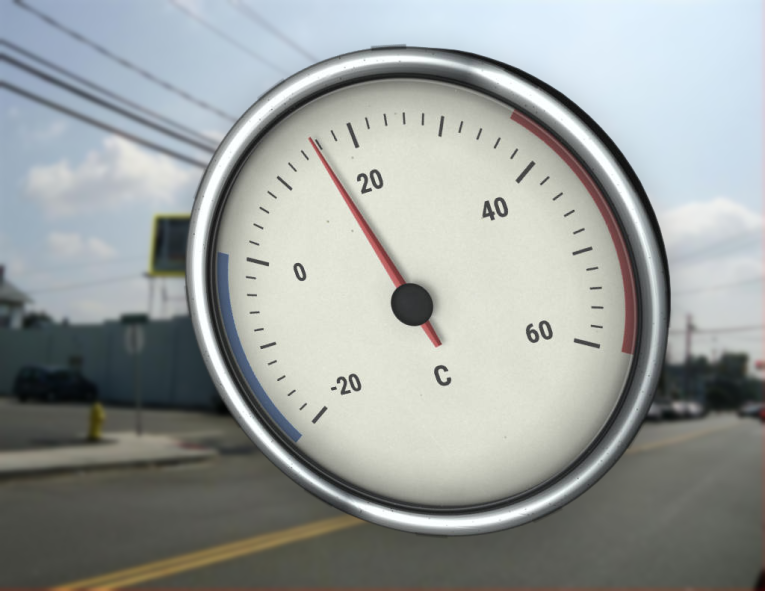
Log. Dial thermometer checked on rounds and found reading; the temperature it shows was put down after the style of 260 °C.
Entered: 16 °C
